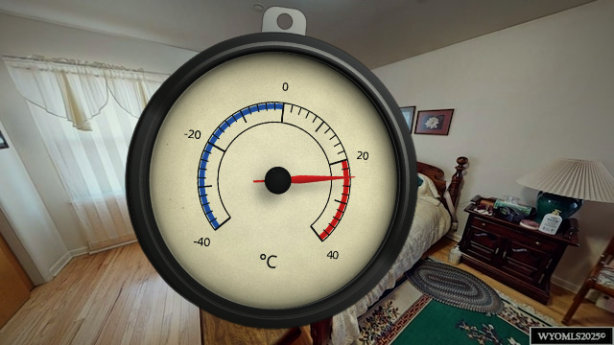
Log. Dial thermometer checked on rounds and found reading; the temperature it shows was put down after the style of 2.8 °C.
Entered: 24 °C
